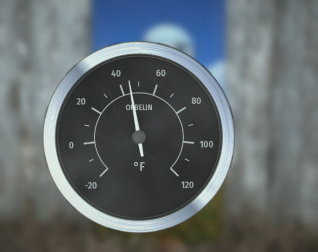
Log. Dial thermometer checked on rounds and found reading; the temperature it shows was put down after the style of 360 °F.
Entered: 45 °F
